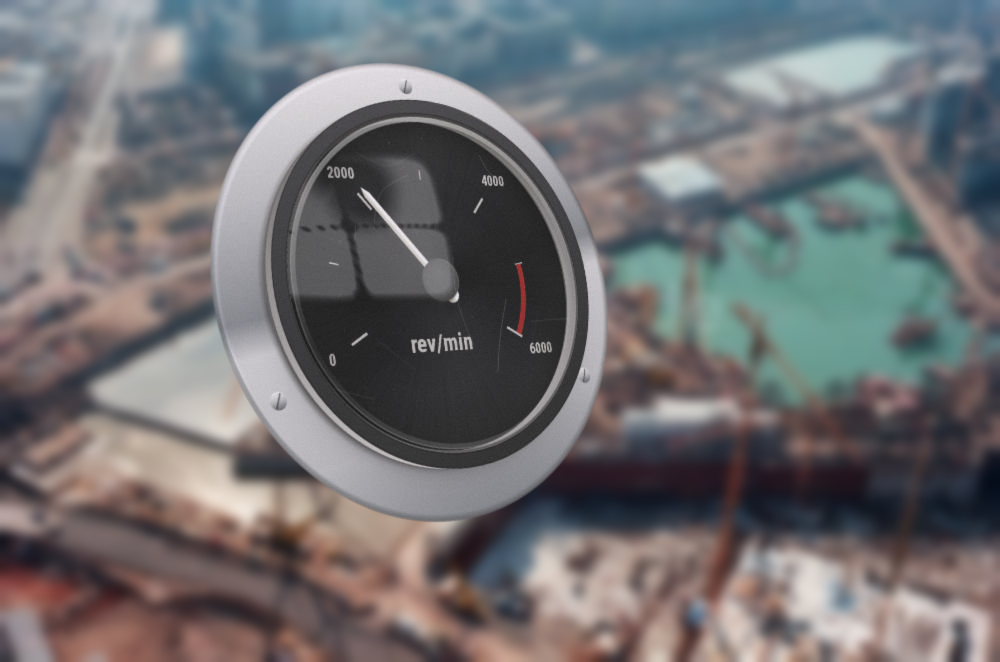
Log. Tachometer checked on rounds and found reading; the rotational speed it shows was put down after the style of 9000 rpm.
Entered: 2000 rpm
